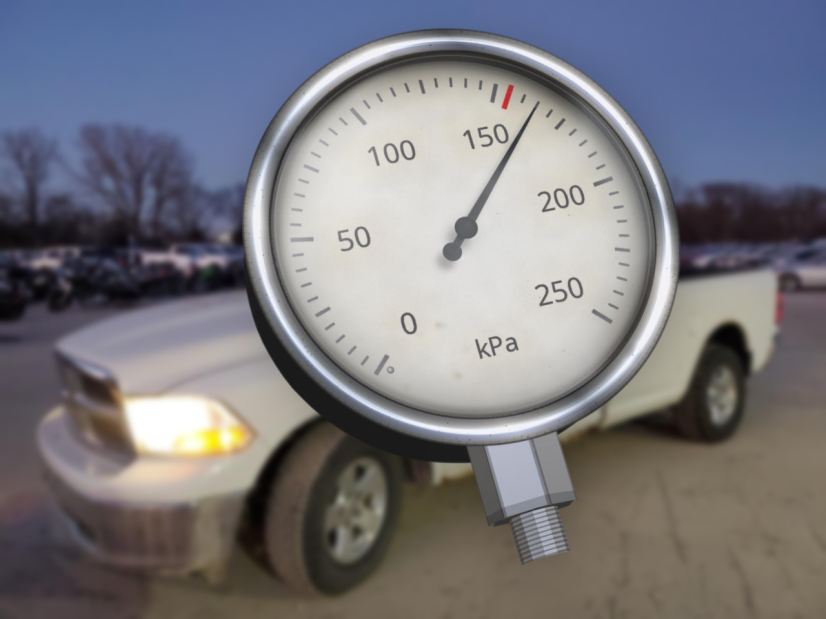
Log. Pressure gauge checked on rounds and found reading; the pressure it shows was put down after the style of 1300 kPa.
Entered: 165 kPa
